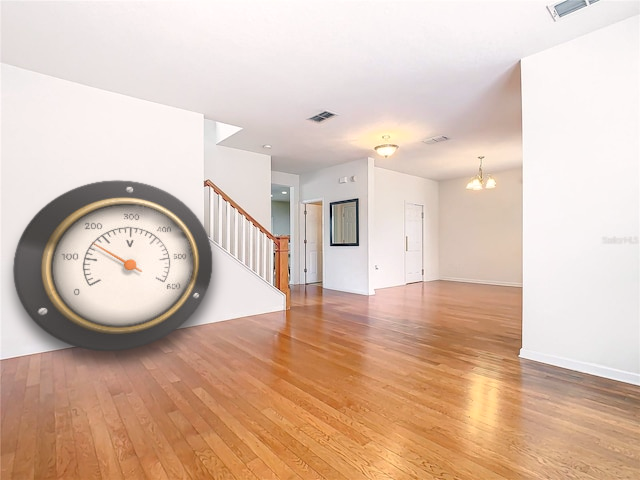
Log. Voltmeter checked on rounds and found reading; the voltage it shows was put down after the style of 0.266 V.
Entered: 160 V
